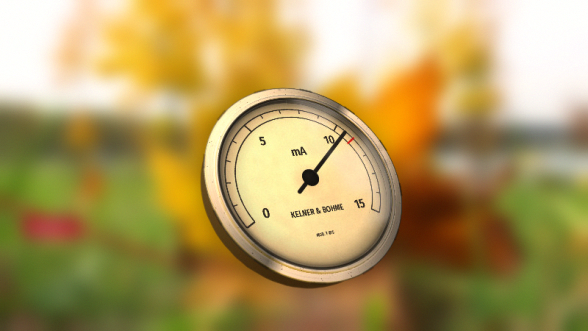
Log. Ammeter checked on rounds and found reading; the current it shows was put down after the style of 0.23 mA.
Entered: 10.5 mA
